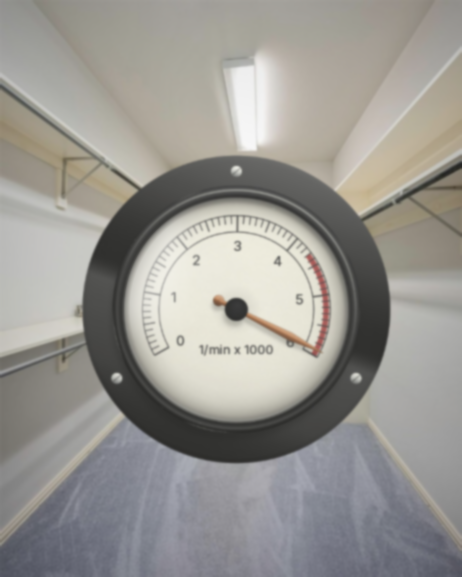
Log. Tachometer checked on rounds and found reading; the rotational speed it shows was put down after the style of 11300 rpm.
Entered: 5900 rpm
